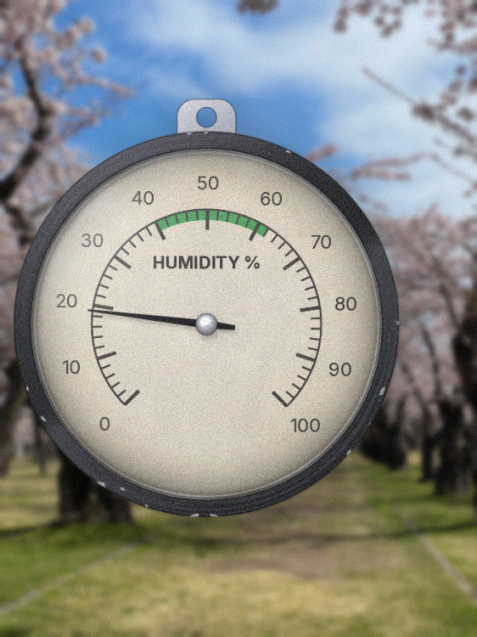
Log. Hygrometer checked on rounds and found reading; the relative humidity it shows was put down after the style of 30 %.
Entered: 19 %
